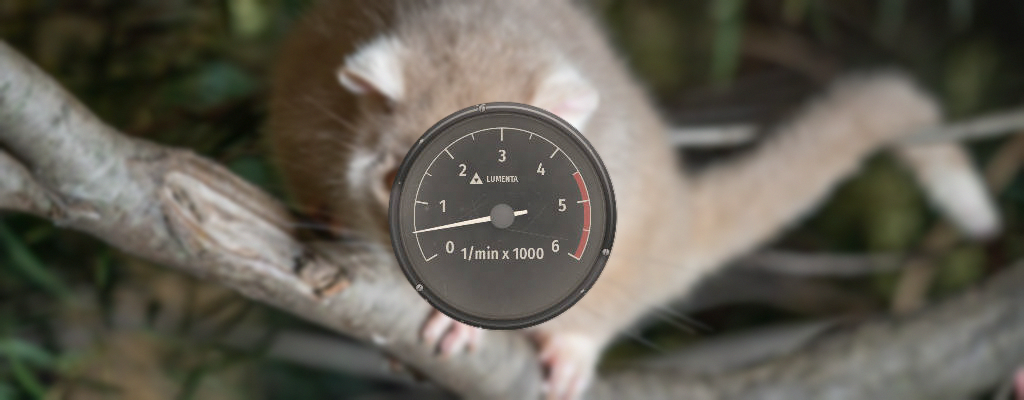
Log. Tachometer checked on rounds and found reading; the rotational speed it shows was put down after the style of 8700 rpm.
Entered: 500 rpm
